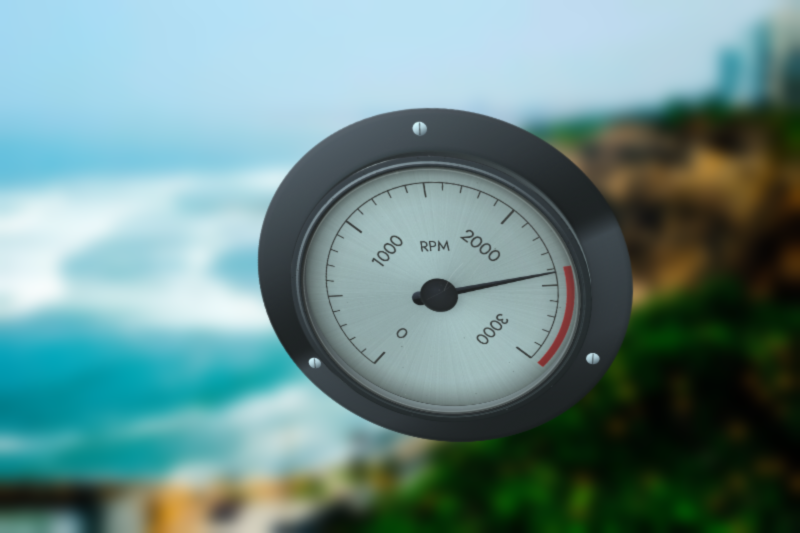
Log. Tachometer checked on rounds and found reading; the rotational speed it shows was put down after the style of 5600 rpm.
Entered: 2400 rpm
